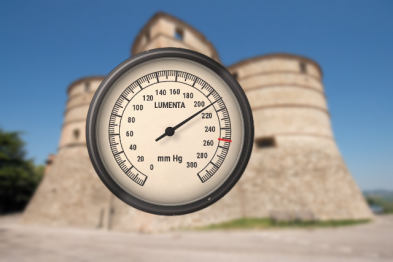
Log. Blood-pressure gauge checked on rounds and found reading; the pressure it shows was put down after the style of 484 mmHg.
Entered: 210 mmHg
